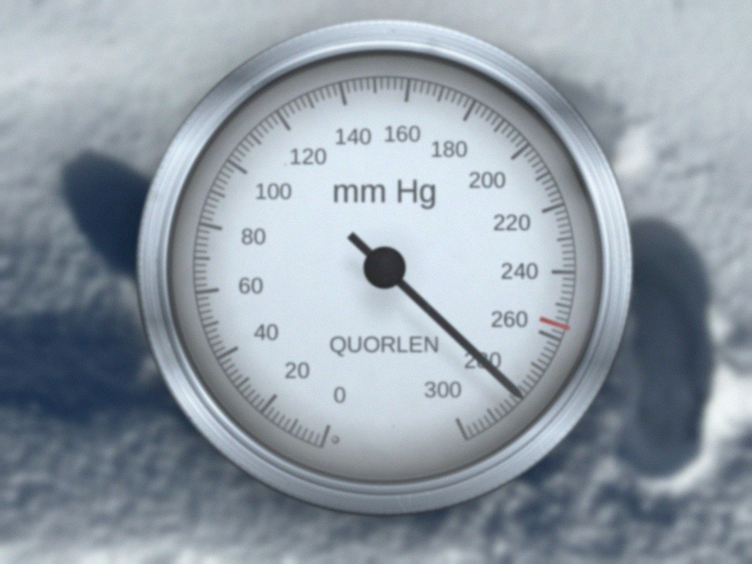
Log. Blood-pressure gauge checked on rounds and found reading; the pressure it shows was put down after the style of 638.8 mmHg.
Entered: 280 mmHg
